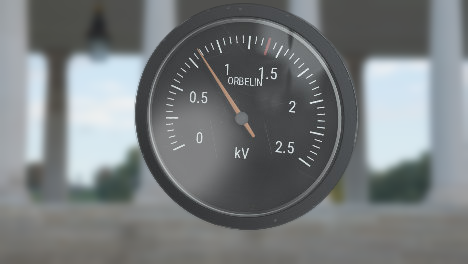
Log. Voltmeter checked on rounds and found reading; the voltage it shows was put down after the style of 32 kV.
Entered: 0.85 kV
